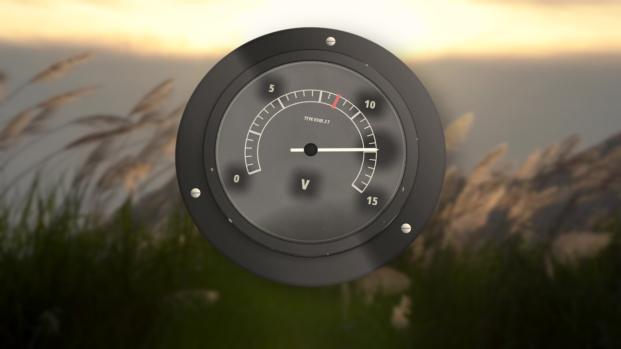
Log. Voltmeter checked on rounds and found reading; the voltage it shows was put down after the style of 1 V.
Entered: 12.5 V
